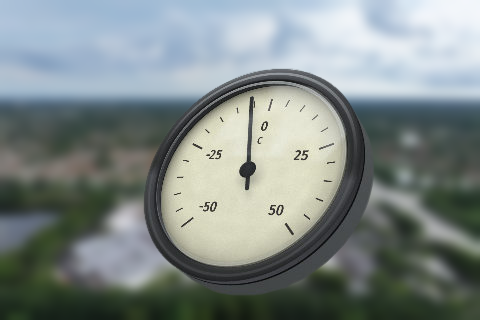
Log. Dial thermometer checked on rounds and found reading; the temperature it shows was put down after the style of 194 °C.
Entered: -5 °C
